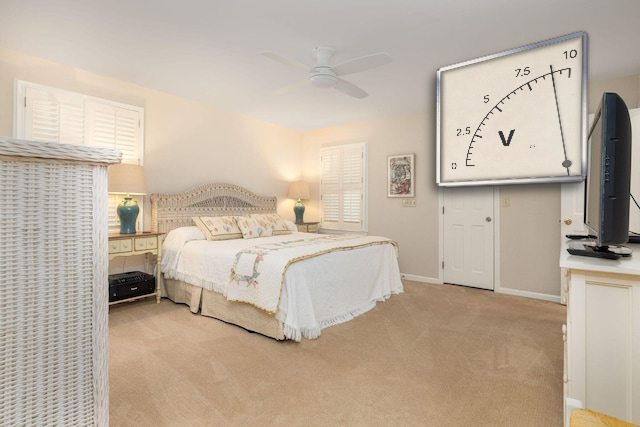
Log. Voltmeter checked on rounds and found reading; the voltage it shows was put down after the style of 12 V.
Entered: 9 V
